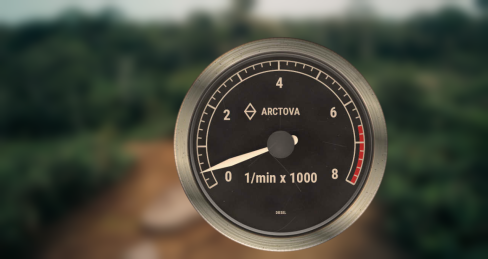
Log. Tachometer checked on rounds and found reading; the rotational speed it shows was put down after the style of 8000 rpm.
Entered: 400 rpm
